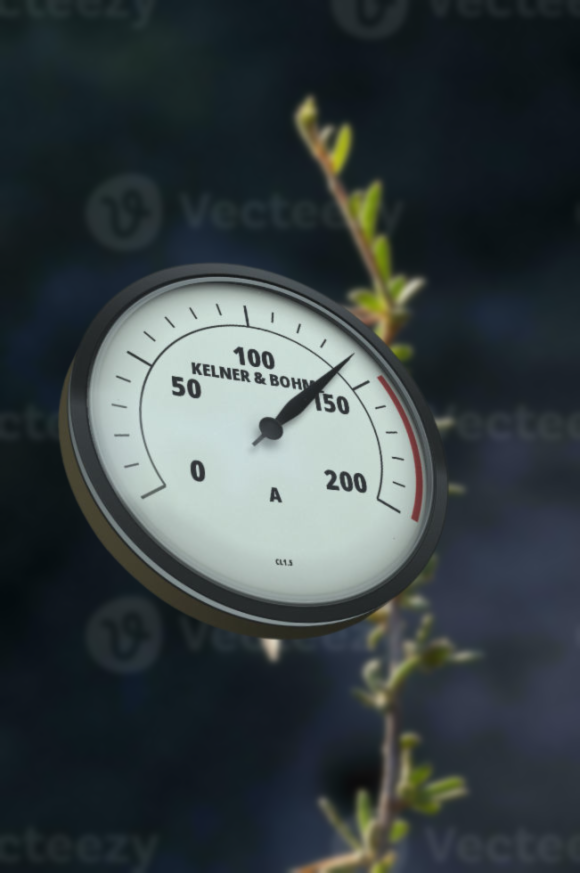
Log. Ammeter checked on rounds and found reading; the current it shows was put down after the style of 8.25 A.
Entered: 140 A
